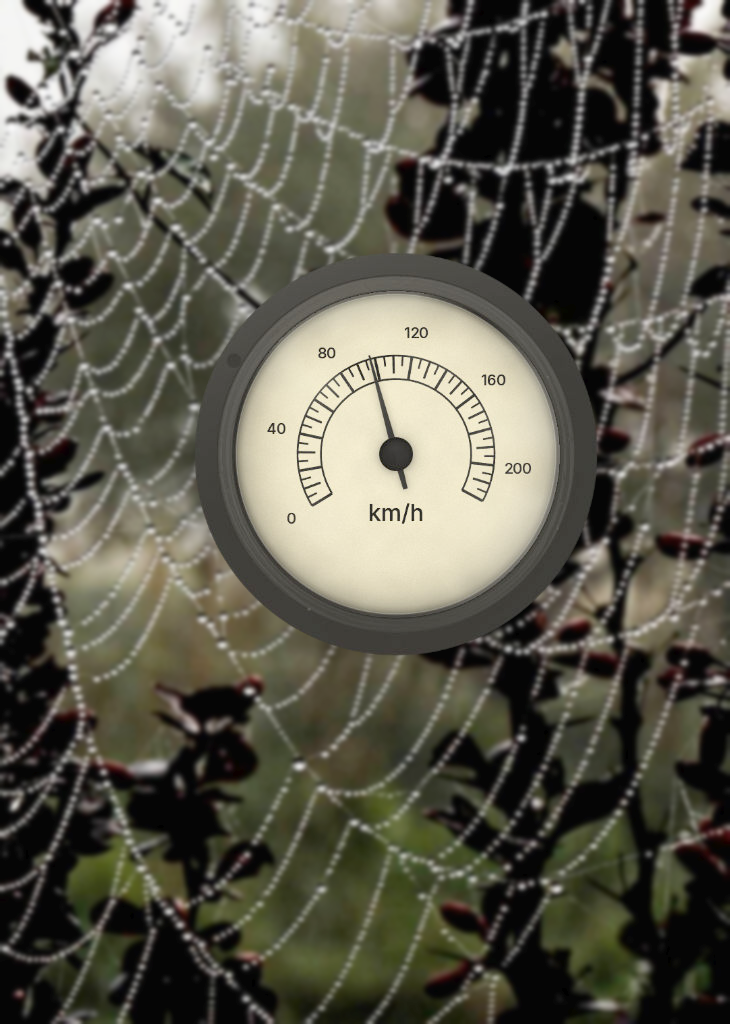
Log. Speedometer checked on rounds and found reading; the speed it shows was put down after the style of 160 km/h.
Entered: 97.5 km/h
